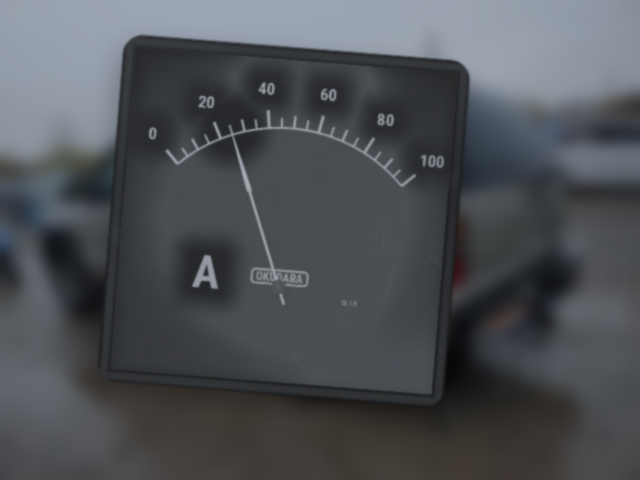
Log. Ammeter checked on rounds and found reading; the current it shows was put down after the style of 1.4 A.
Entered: 25 A
